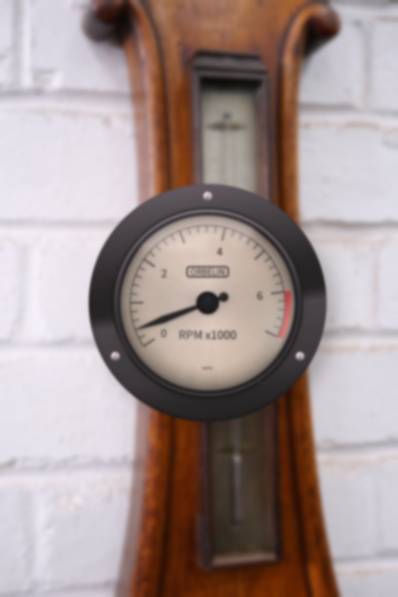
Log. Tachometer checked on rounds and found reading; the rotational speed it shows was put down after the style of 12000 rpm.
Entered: 400 rpm
